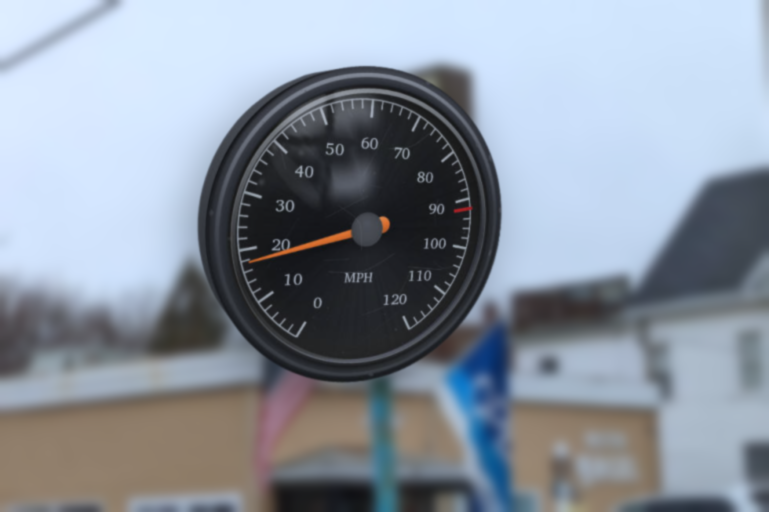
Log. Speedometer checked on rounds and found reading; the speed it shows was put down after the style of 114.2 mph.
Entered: 18 mph
